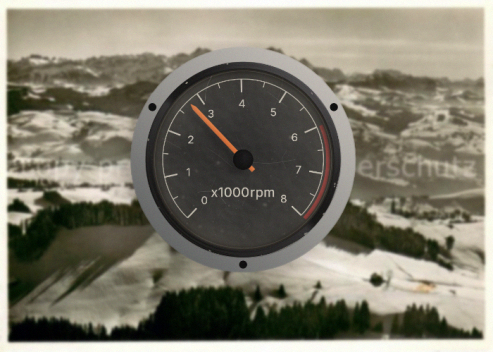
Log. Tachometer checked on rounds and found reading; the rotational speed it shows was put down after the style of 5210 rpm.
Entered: 2750 rpm
